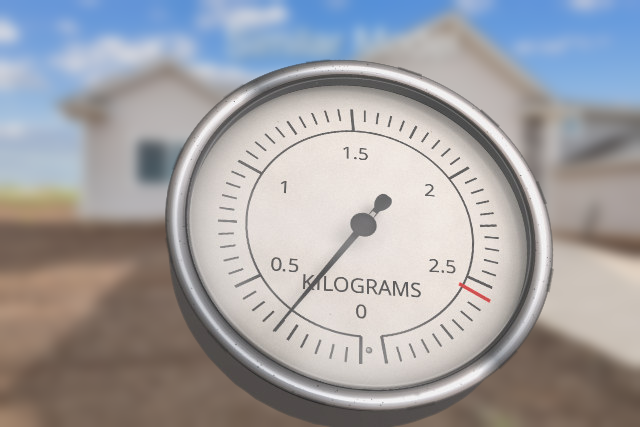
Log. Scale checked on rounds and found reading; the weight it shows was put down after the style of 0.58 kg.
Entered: 0.3 kg
